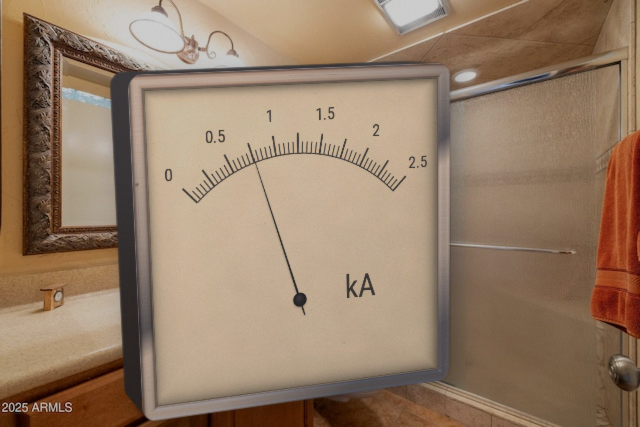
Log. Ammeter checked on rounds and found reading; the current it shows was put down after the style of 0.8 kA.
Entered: 0.75 kA
